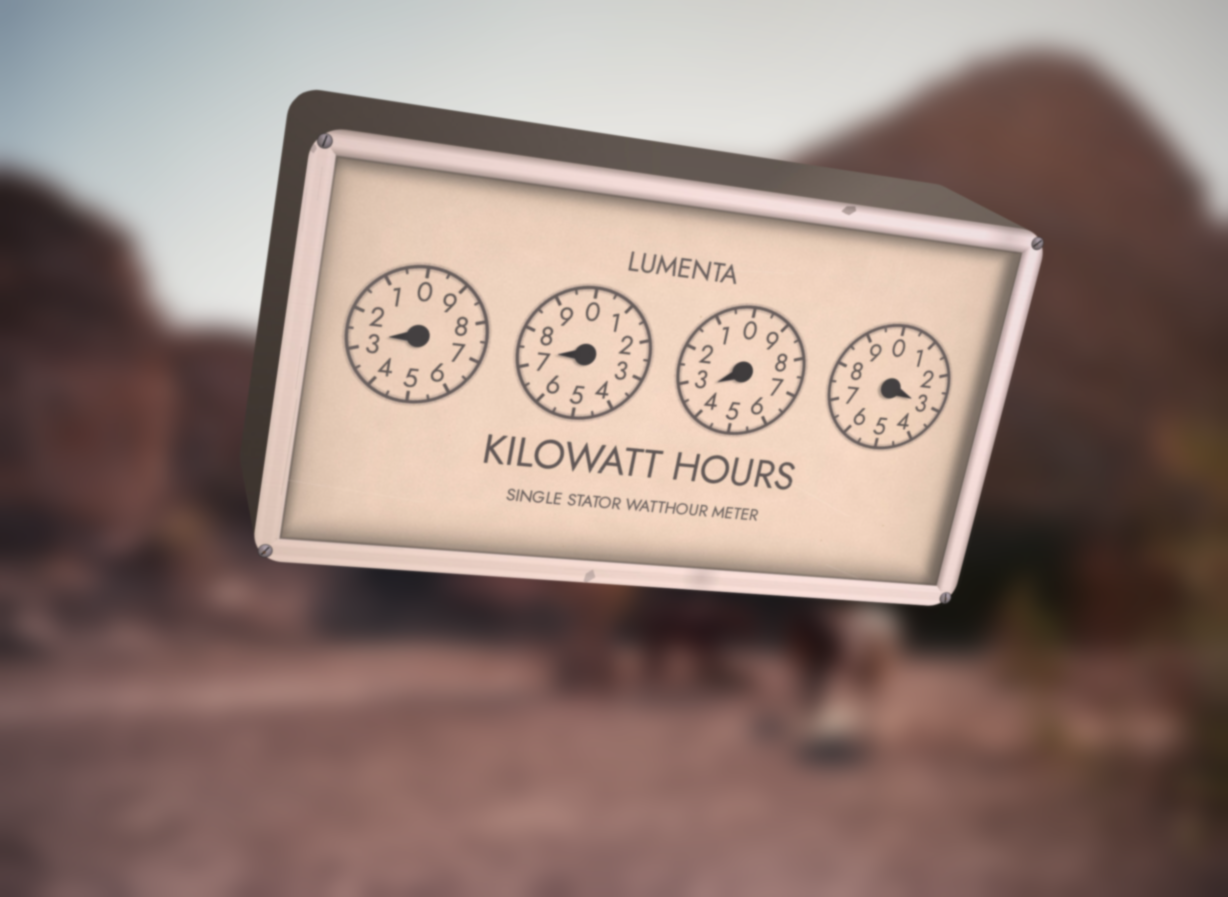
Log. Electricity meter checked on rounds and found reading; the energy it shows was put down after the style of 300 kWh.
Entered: 2733 kWh
